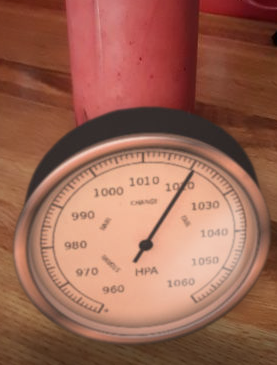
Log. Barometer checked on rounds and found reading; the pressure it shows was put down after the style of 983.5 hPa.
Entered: 1020 hPa
